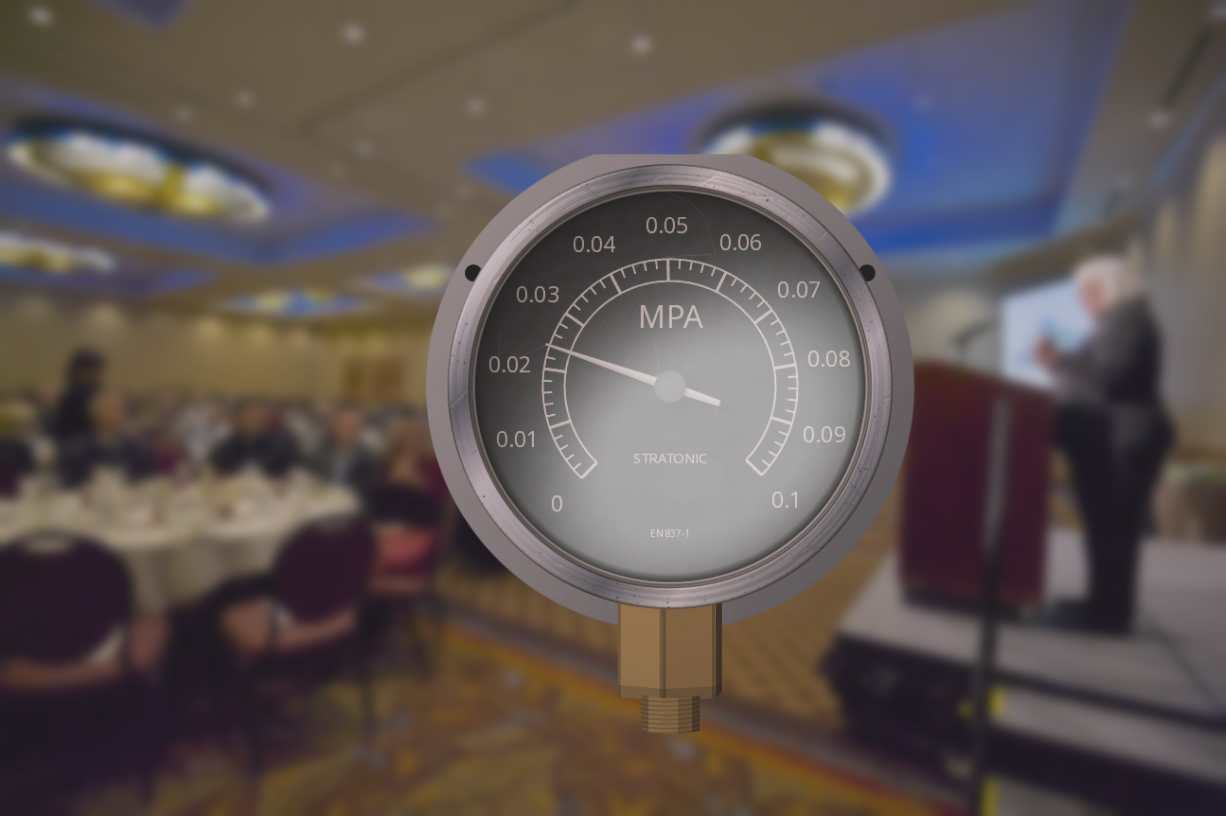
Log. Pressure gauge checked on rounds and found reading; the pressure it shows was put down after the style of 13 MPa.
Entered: 0.024 MPa
